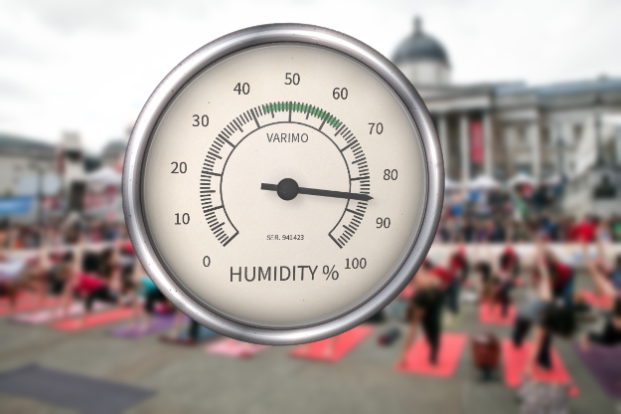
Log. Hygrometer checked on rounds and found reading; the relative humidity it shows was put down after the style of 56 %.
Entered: 85 %
